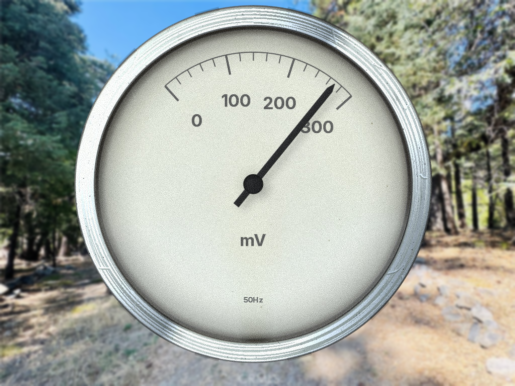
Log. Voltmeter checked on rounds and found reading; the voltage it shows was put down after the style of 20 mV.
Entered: 270 mV
